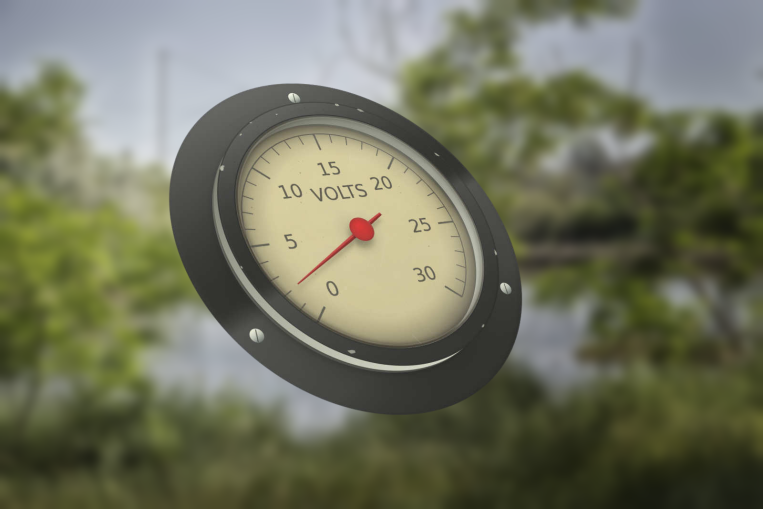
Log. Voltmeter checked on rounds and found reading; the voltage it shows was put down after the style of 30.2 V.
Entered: 2 V
